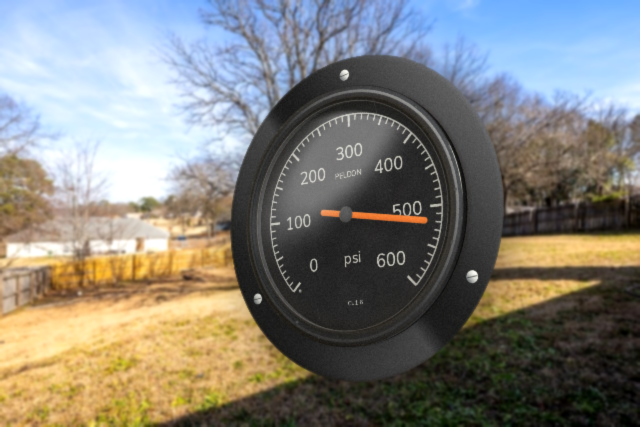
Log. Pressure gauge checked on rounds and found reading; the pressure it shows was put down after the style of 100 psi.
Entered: 520 psi
